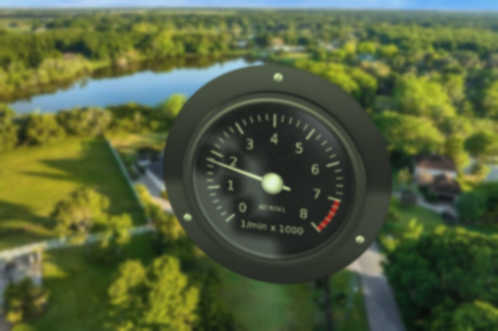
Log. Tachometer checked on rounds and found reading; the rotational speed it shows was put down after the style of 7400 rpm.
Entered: 1800 rpm
